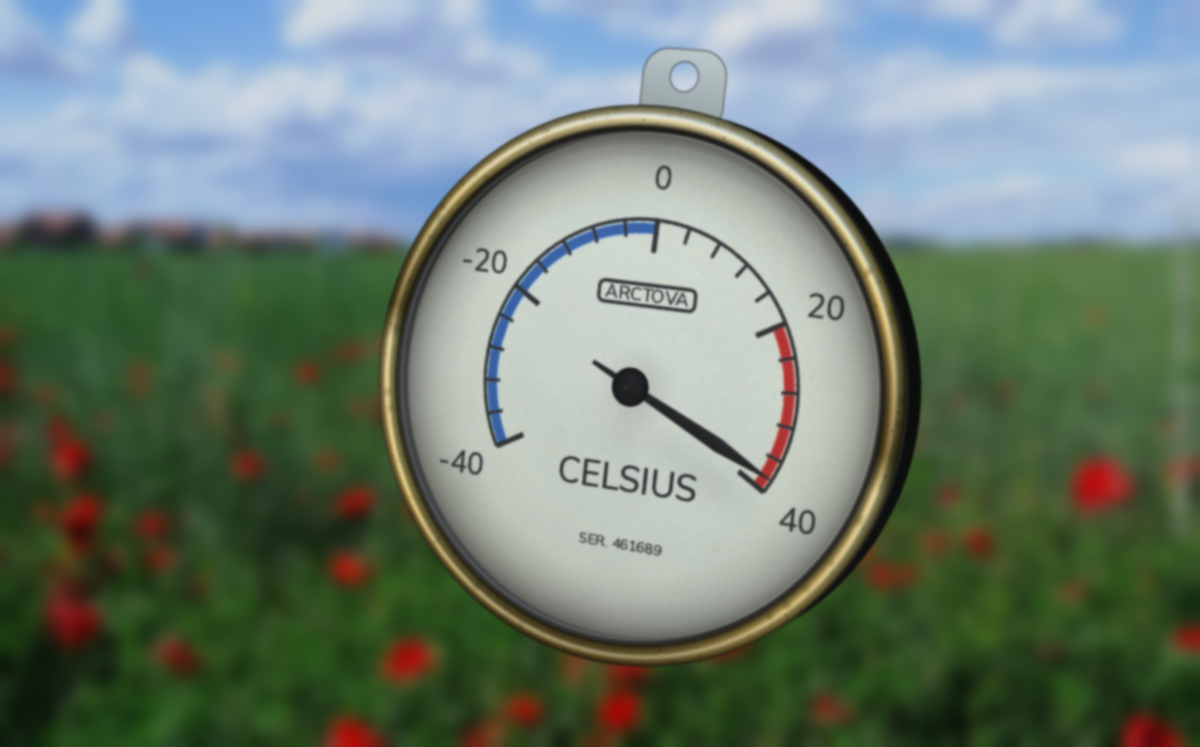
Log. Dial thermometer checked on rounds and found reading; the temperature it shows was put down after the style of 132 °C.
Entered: 38 °C
